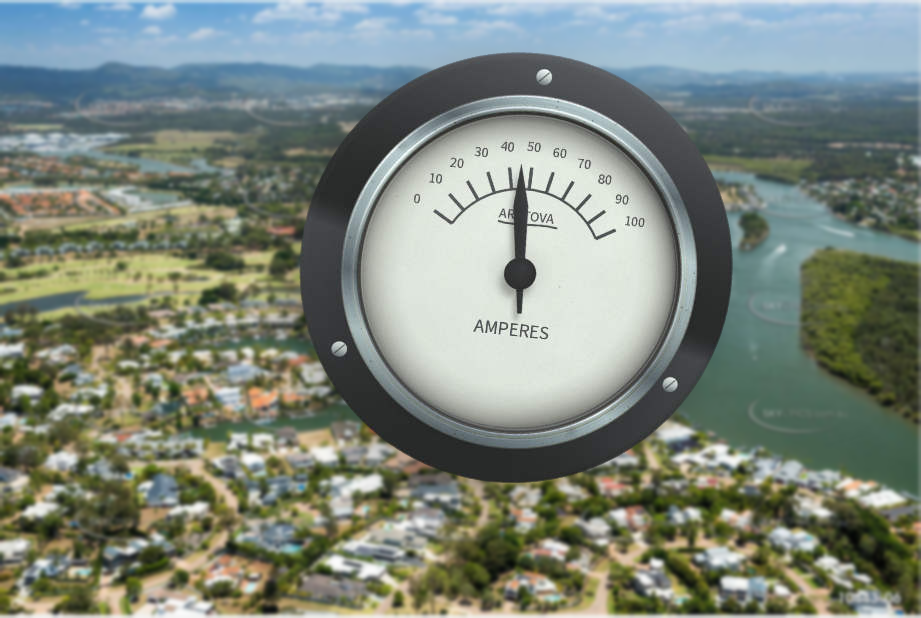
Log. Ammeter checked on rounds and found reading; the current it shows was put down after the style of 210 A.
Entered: 45 A
